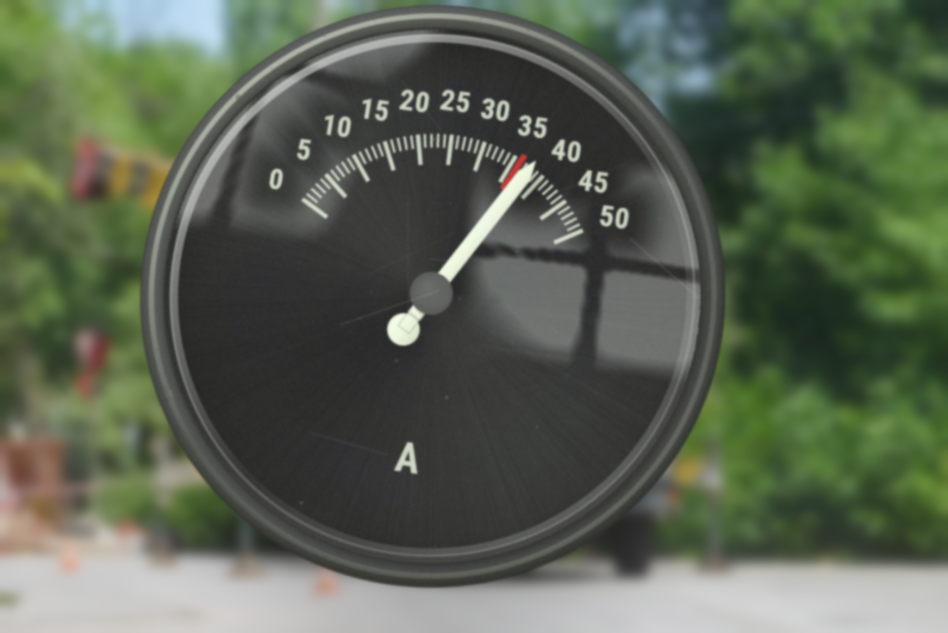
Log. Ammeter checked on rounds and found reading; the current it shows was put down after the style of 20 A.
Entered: 38 A
